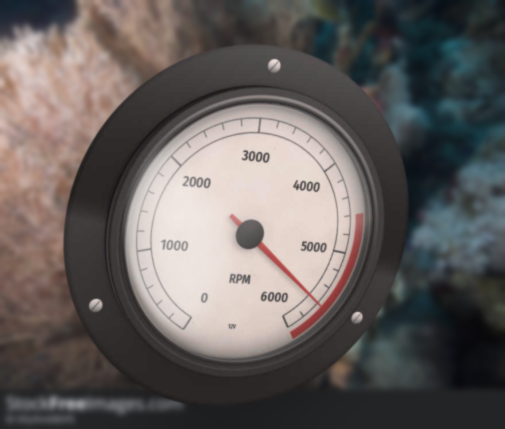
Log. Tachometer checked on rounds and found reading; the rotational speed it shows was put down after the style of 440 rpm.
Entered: 5600 rpm
